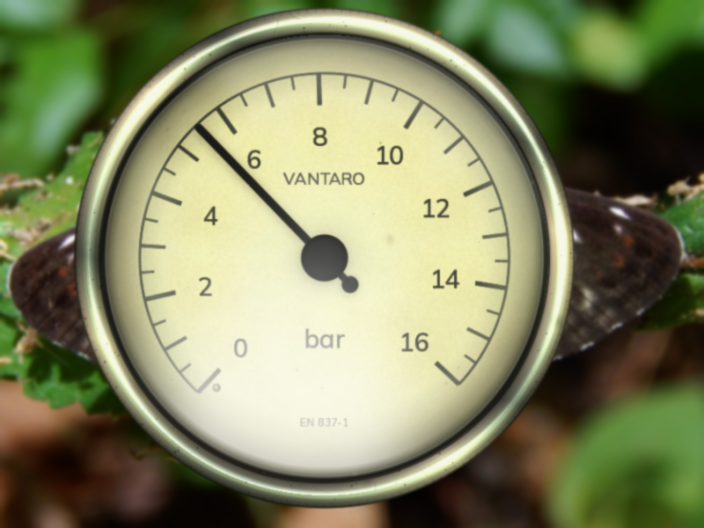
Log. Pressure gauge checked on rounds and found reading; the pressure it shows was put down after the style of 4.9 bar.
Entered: 5.5 bar
